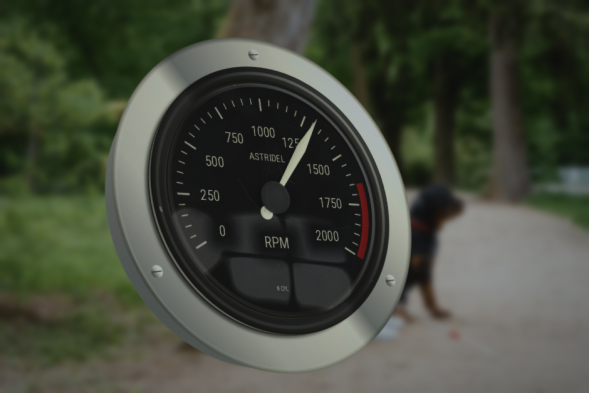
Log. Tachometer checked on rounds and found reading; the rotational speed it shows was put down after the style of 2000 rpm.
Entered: 1300 rpm
